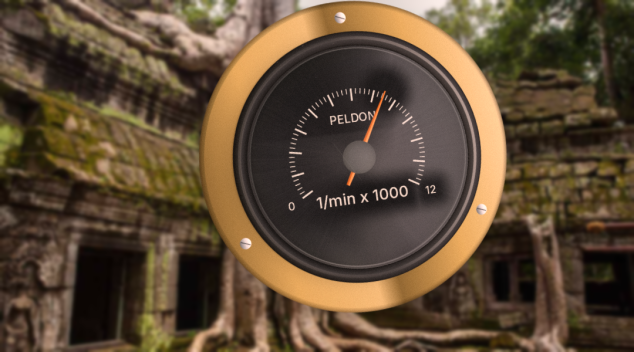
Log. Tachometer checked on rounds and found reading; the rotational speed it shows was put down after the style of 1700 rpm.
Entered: 7400 rpm
